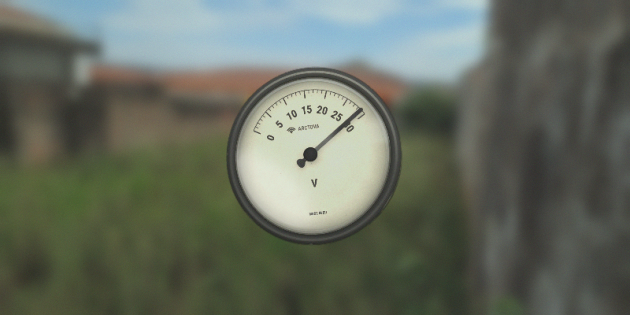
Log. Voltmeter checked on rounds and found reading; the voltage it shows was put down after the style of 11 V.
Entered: 29 V
